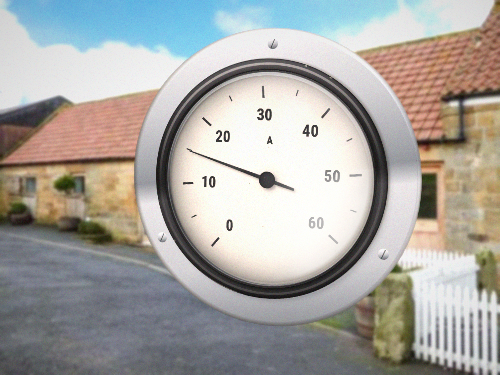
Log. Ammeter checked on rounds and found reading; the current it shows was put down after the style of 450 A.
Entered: 15 A
